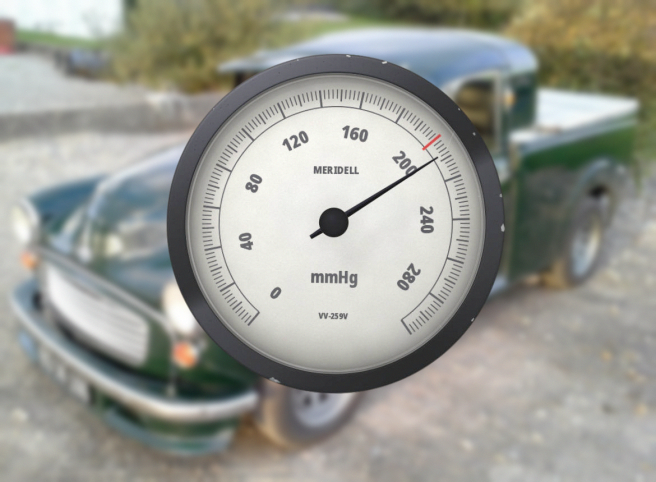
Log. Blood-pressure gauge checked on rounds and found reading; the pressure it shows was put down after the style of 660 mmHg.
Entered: 208 mmHg
